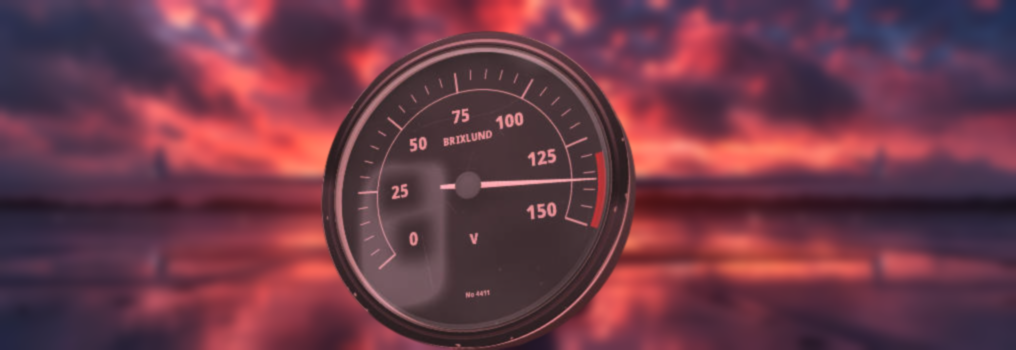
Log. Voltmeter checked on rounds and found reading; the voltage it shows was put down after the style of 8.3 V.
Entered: 137.5 V
